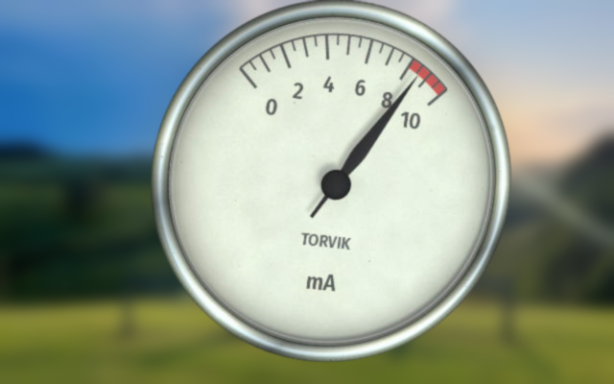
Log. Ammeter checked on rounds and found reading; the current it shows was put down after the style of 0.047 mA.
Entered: 8.5 mA
